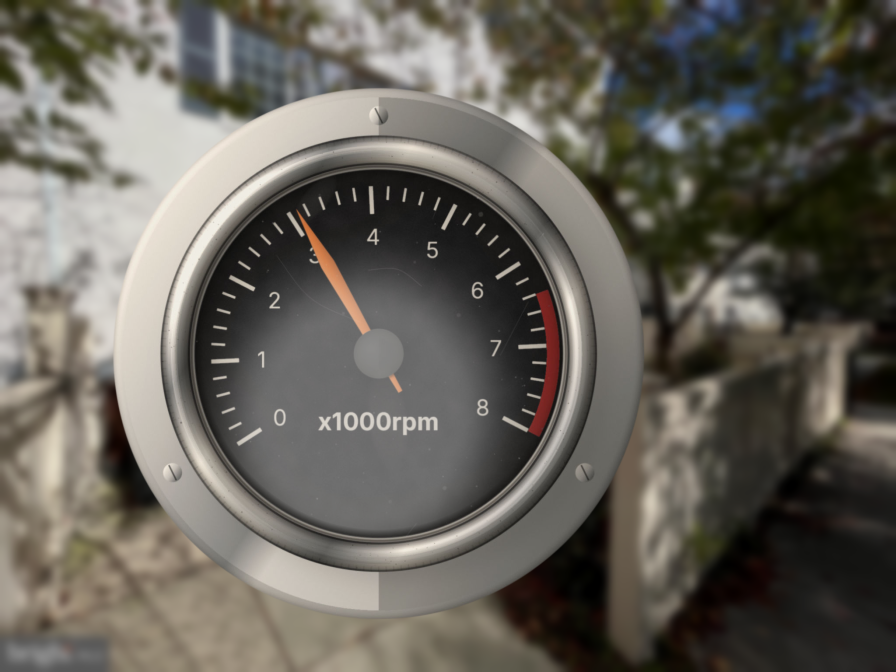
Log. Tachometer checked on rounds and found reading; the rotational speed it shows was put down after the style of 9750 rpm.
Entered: 3100 rpm
